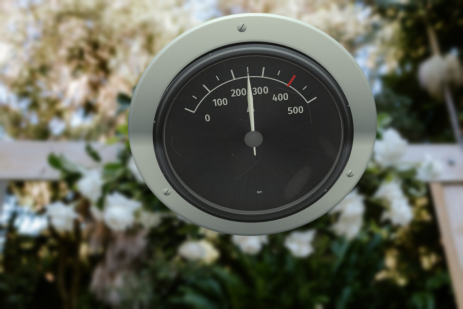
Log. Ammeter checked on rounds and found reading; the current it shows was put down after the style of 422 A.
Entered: 250 A
